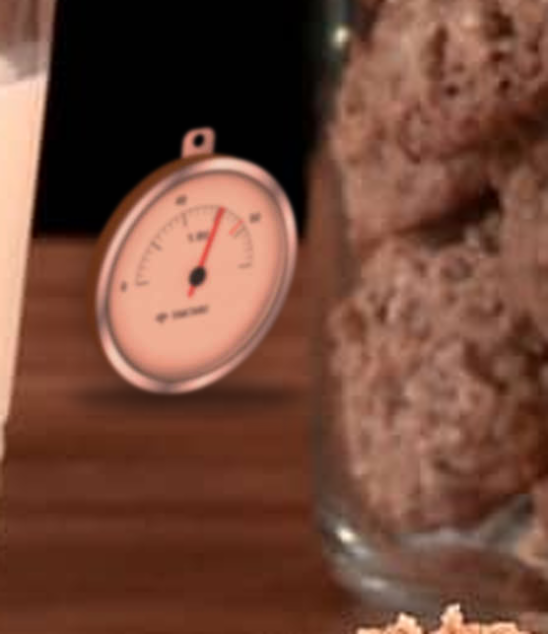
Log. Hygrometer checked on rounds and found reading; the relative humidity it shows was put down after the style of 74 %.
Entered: 60 %
